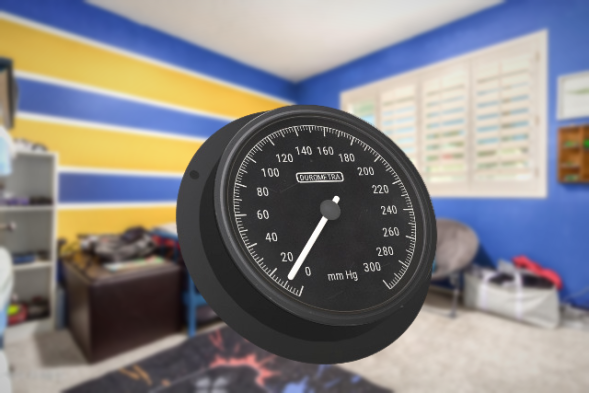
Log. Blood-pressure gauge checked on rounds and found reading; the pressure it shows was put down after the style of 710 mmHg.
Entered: 10 mmHg
